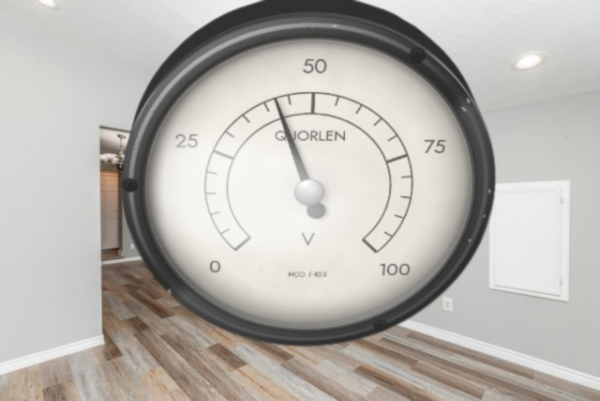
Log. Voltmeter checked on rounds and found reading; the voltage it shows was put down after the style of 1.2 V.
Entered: 42.5 V
